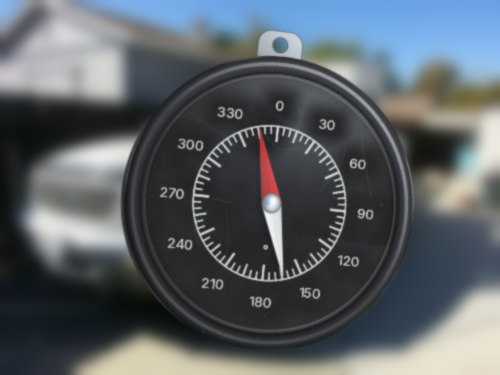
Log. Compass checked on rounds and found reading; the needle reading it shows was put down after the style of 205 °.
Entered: 345 °
